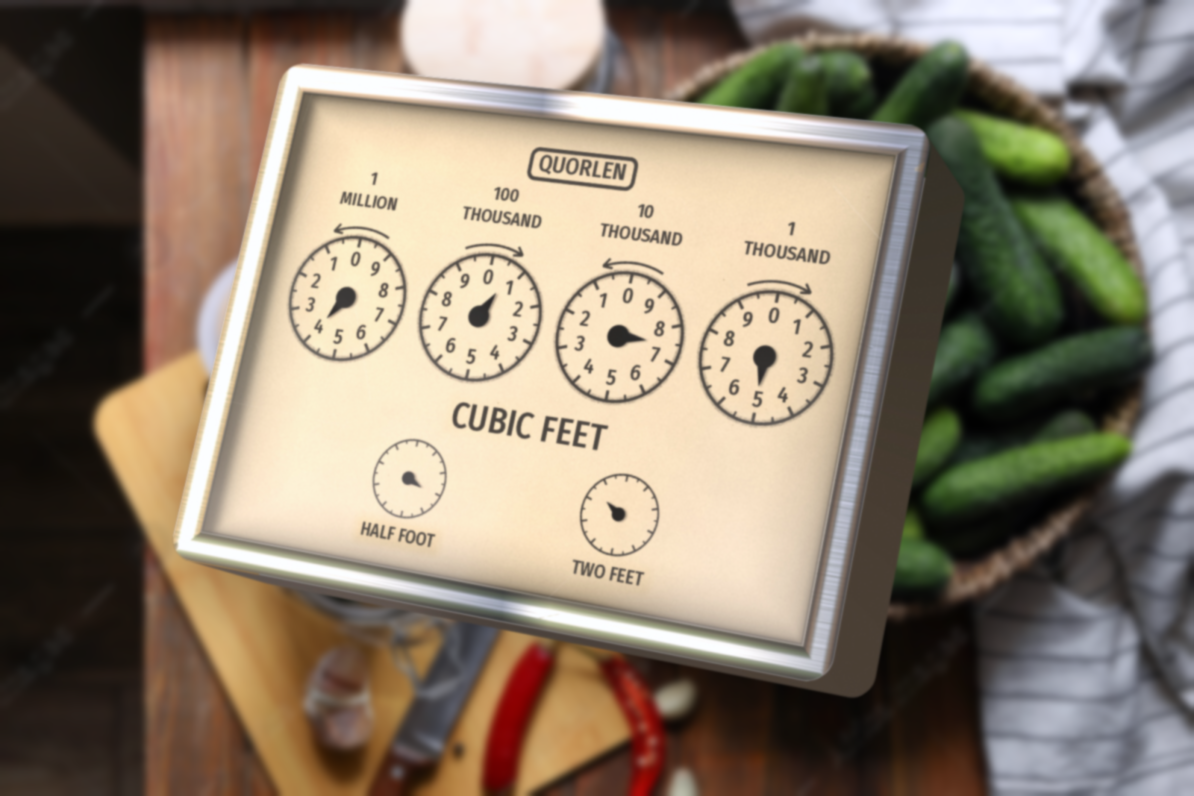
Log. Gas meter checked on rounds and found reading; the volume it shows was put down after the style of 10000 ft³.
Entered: 407500 ft³
